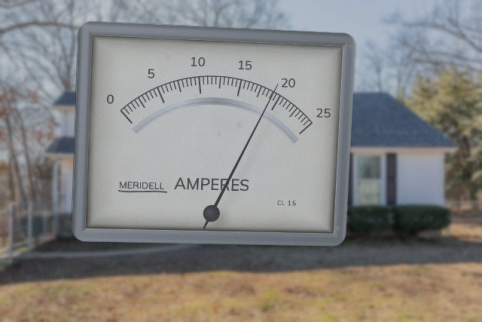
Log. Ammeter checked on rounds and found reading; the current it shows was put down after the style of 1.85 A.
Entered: 19 A
